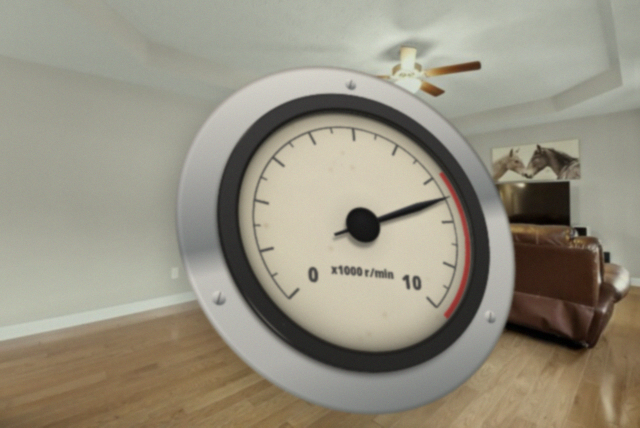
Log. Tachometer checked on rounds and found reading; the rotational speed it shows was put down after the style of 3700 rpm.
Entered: 7500 rpm
